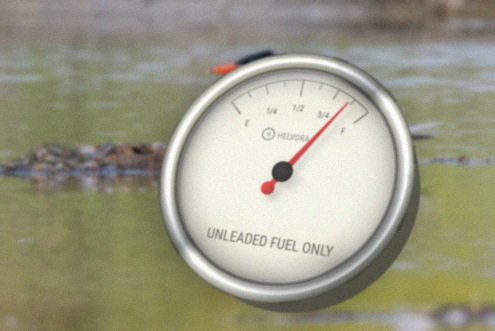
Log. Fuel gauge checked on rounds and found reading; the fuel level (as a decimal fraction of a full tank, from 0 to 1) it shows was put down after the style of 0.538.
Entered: 0.875
